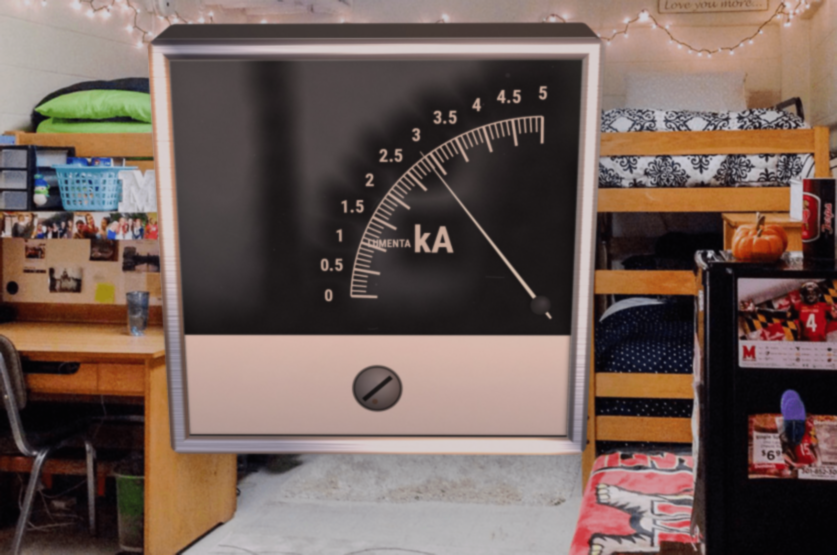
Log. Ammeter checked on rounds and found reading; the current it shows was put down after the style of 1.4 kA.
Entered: 2.9 kA
